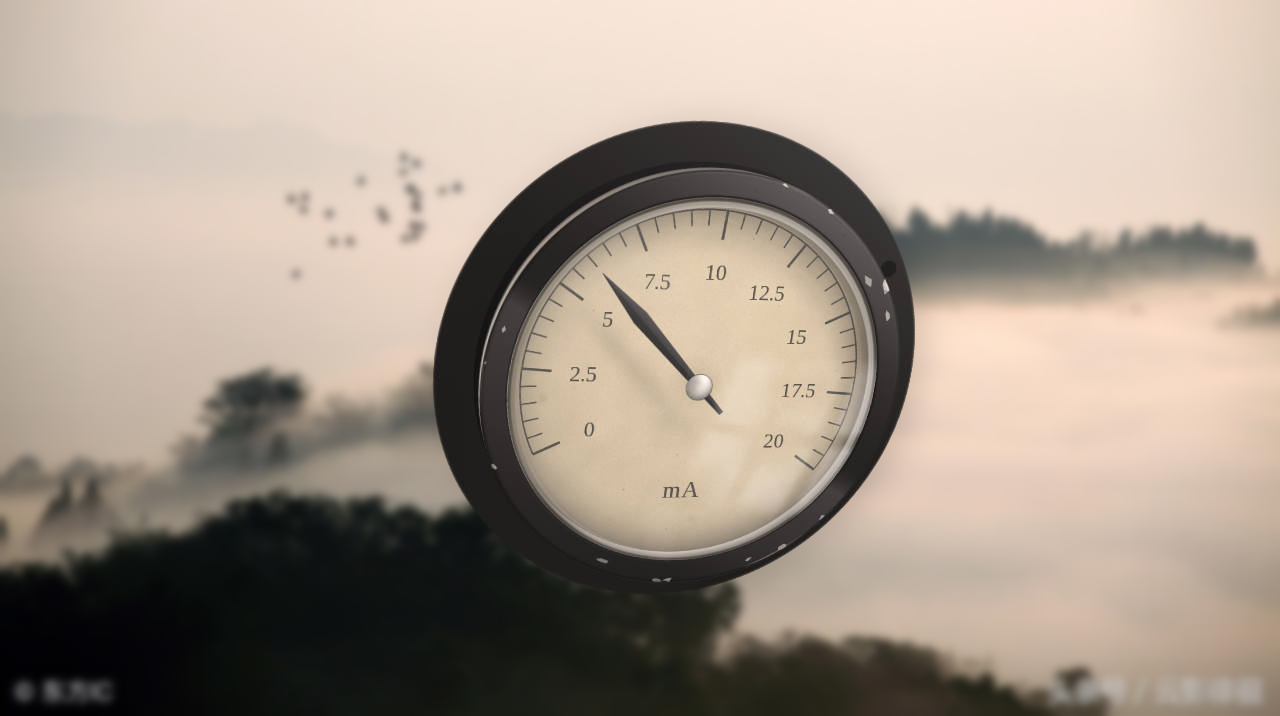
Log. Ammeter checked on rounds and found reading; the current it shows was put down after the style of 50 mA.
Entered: 6 mA
